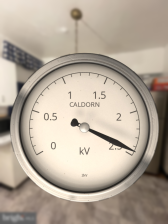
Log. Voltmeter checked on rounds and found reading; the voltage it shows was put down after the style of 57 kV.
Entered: 2.45 kV
